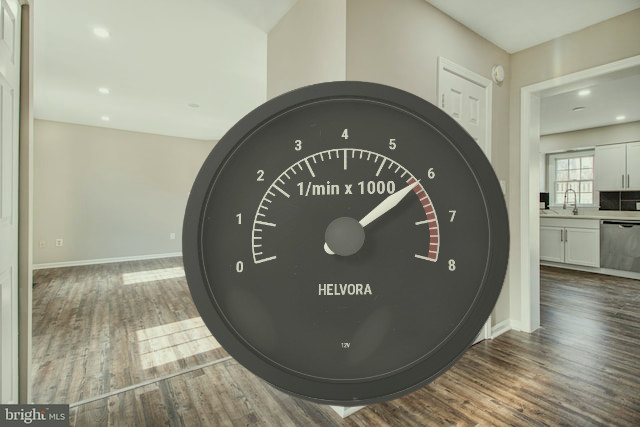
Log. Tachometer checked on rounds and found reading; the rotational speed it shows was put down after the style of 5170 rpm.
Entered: 6000 rpm
